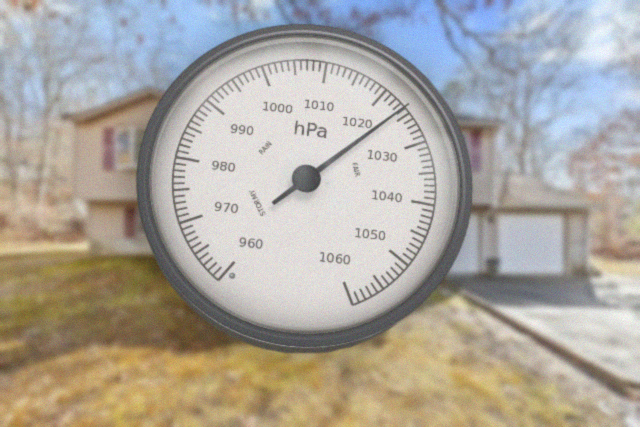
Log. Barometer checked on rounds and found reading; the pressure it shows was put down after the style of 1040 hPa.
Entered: 1024 hPa
